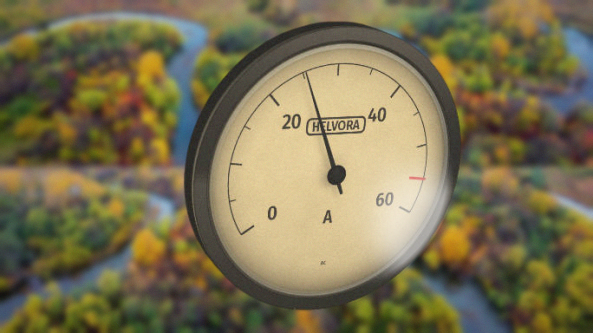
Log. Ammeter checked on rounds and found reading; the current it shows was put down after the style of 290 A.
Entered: 25 A
